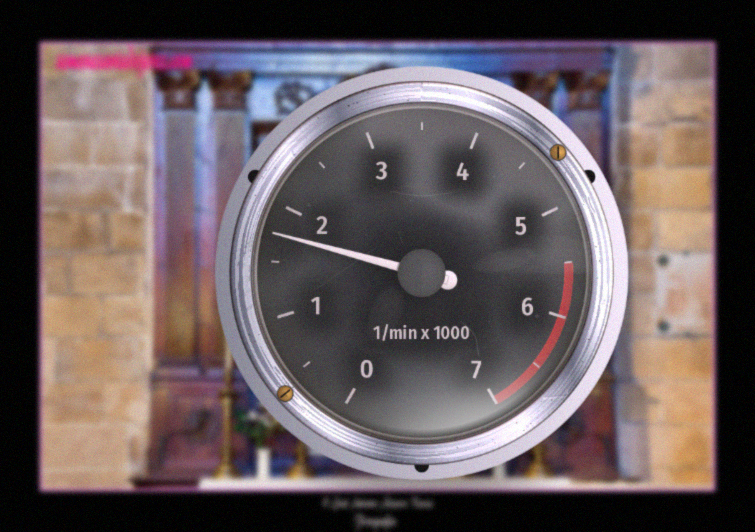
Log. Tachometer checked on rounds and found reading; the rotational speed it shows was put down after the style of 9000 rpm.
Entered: 1750 rpm
